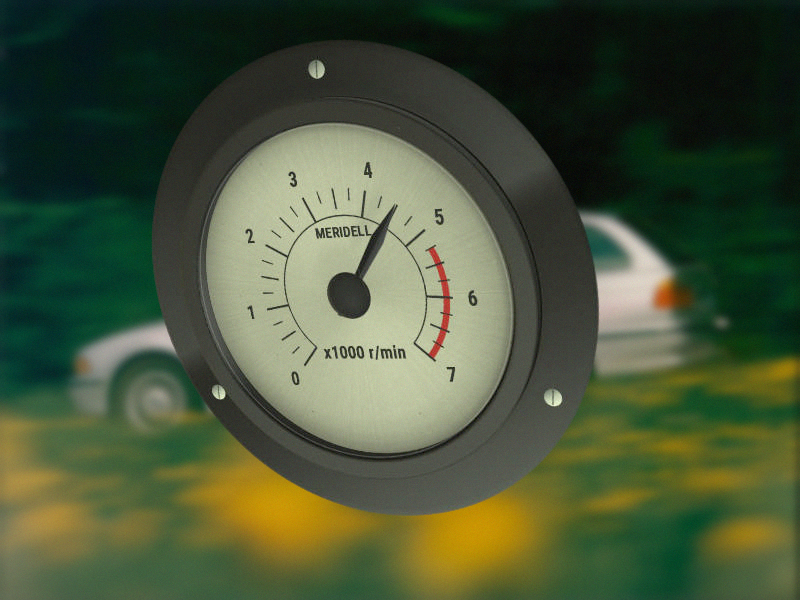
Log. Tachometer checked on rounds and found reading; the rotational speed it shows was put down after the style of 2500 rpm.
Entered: 4500 rpm
